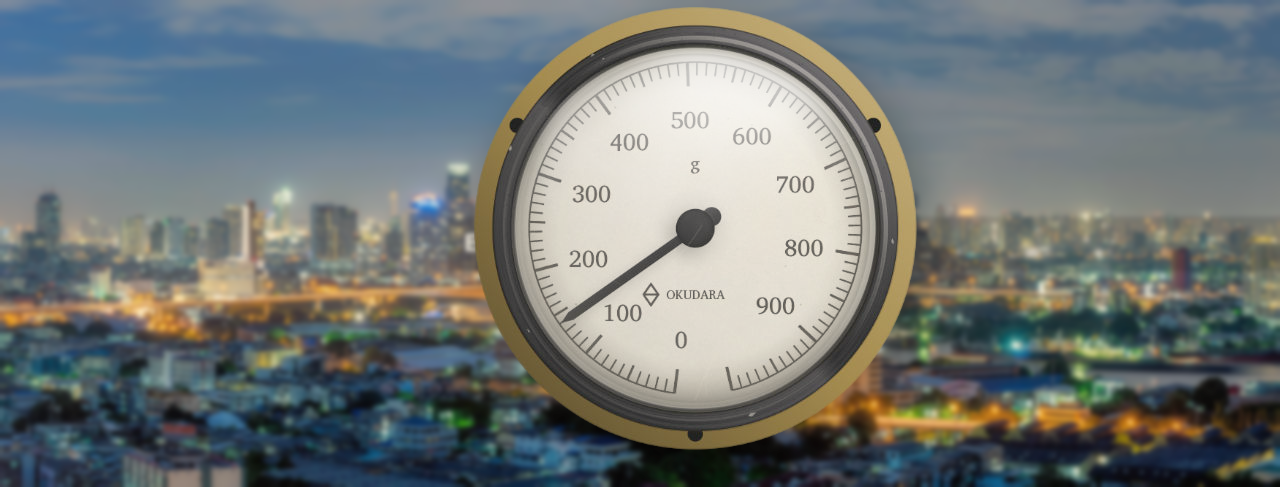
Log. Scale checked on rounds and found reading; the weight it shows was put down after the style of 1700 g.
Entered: 140 g
